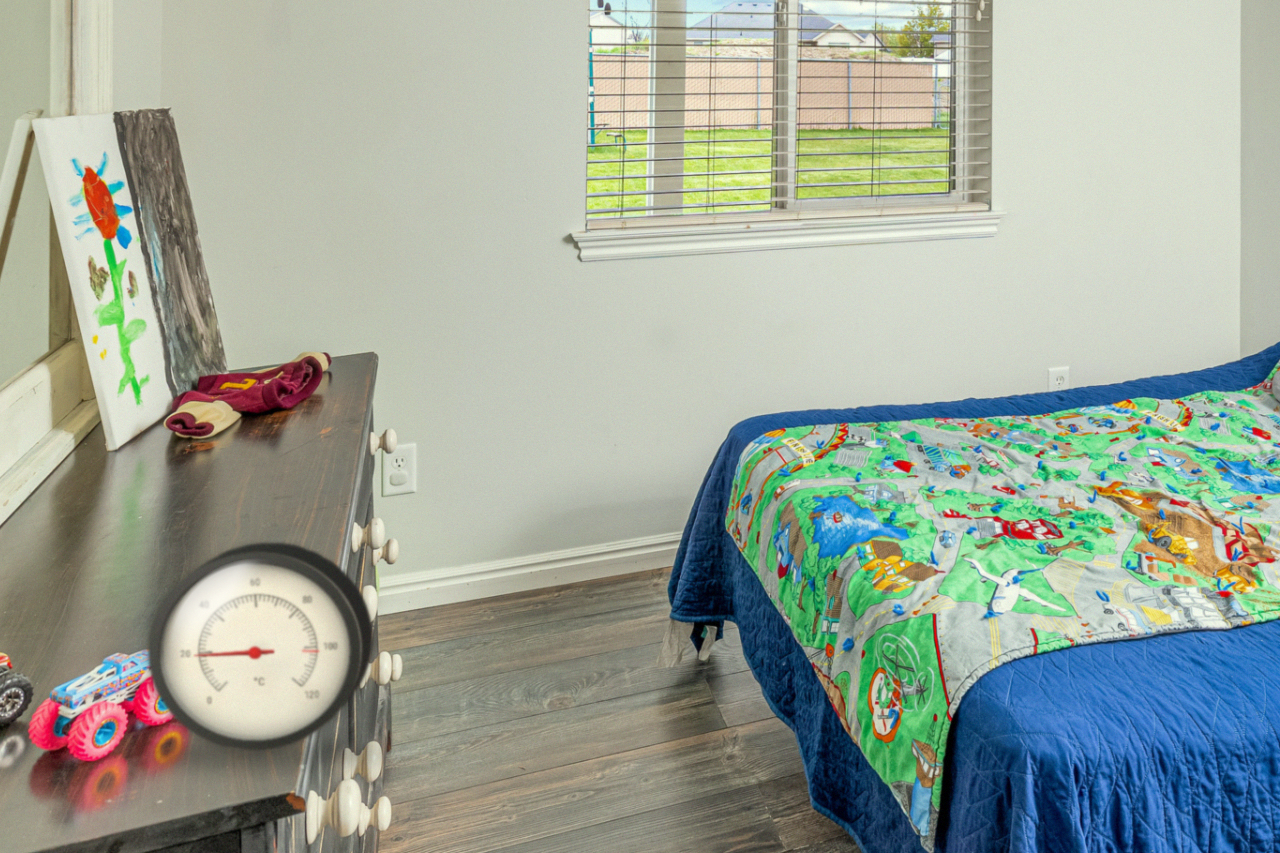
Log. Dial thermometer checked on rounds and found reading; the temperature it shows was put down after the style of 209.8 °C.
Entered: 20 °C
